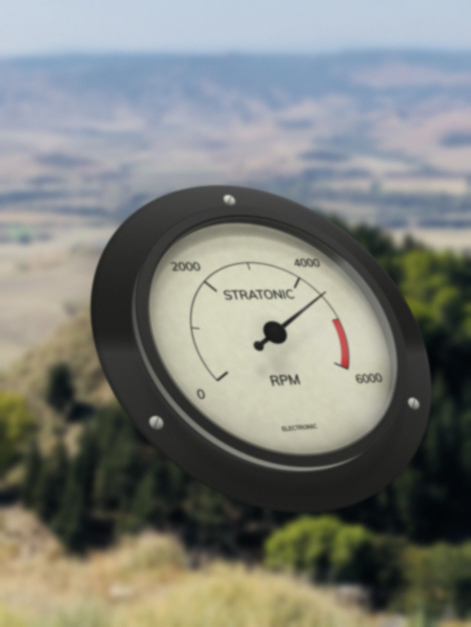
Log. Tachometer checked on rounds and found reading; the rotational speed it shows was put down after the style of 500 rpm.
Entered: 4500 rpm
